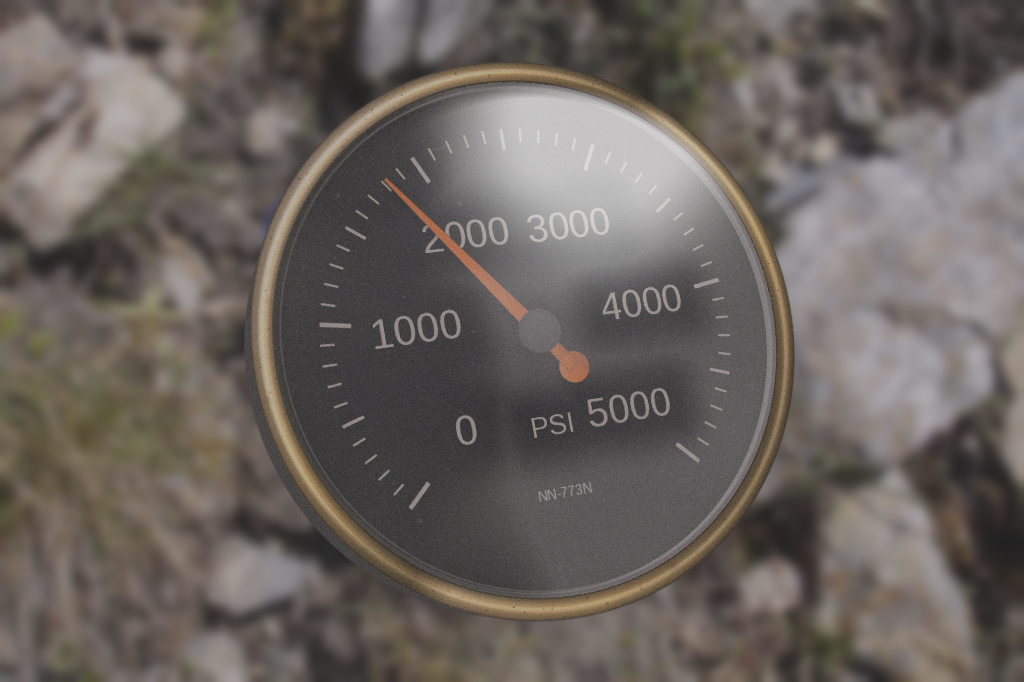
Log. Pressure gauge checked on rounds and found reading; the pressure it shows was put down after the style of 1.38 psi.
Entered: 1800 psi
